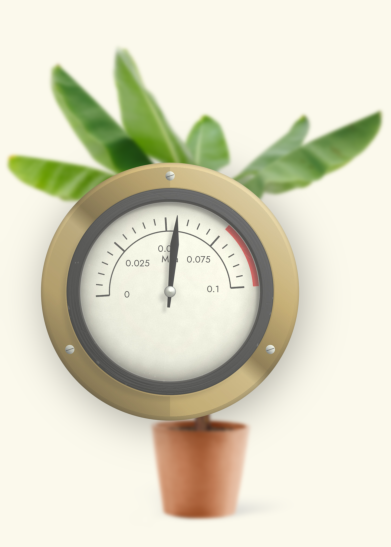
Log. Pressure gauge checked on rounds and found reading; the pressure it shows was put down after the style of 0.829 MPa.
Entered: 0.055 MPa
